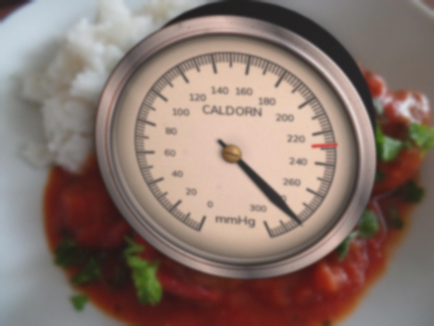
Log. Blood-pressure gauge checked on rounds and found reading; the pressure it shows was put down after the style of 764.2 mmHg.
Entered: 280 mmHg
